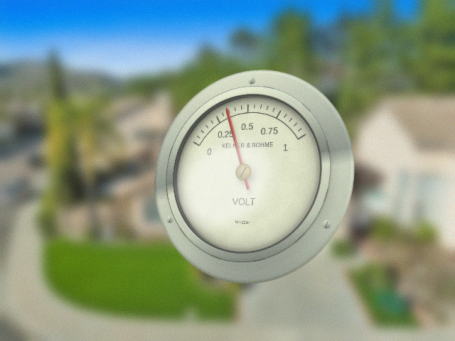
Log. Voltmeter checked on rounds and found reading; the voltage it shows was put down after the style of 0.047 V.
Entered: 0.35 V
